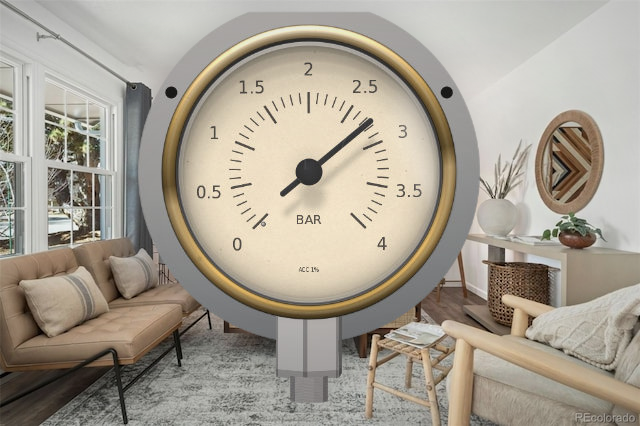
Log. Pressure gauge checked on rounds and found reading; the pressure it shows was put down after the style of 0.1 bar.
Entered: 2.75 bar
